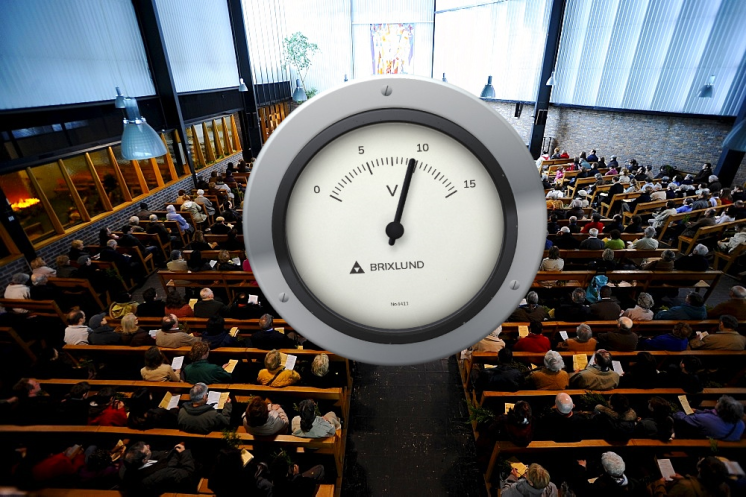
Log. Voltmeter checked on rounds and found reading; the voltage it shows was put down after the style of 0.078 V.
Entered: 9.5 V
